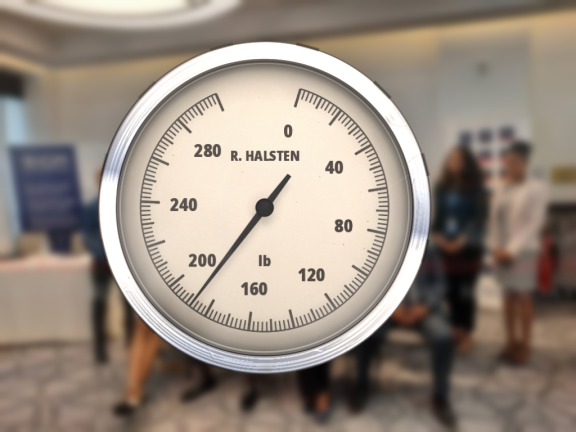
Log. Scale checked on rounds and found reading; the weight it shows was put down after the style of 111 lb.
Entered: 188 lb
